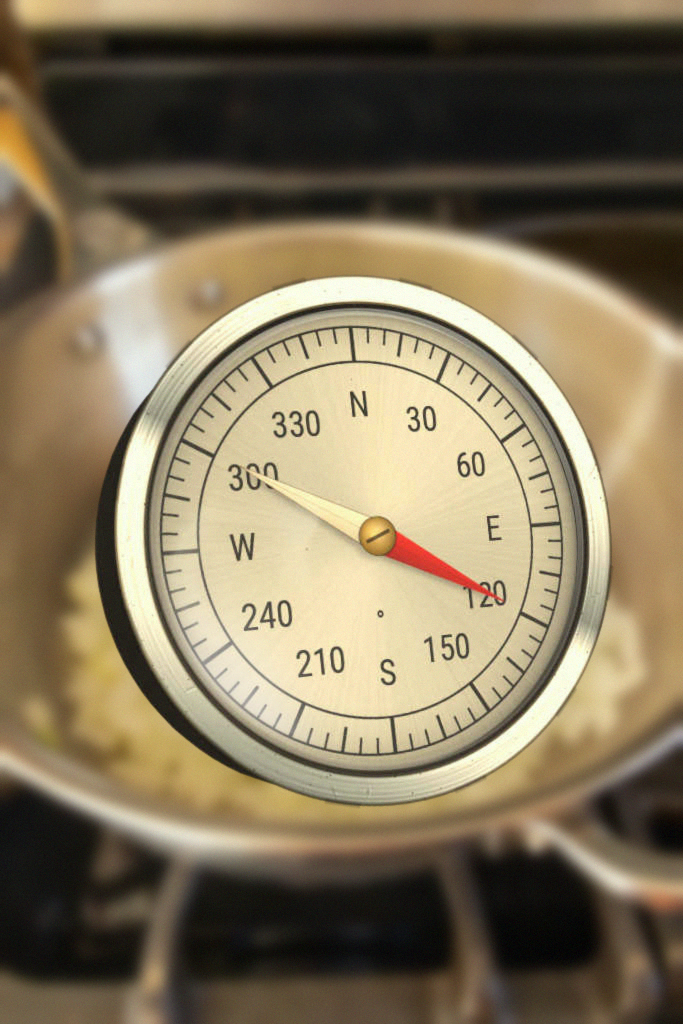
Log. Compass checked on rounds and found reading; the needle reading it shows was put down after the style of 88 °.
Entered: 120 °
